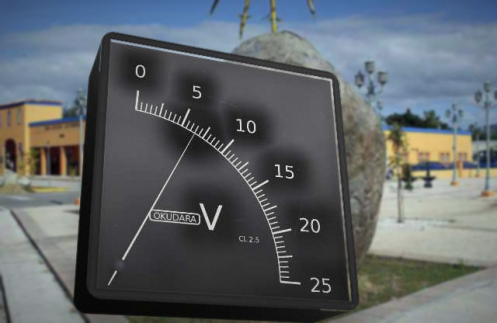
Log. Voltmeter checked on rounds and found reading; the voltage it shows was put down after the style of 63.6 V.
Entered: 6.5 V
